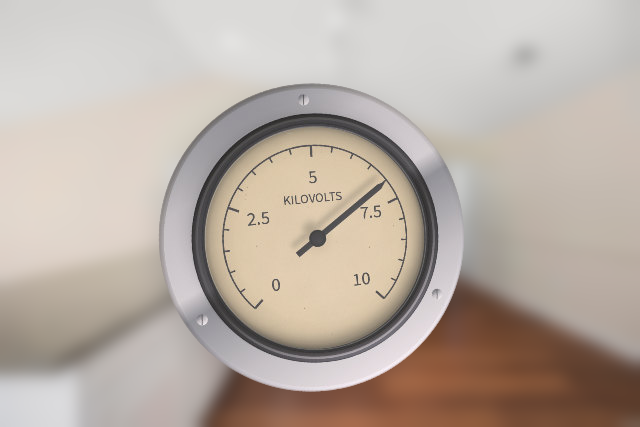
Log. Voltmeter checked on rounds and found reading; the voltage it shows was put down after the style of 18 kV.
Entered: 7 kV
